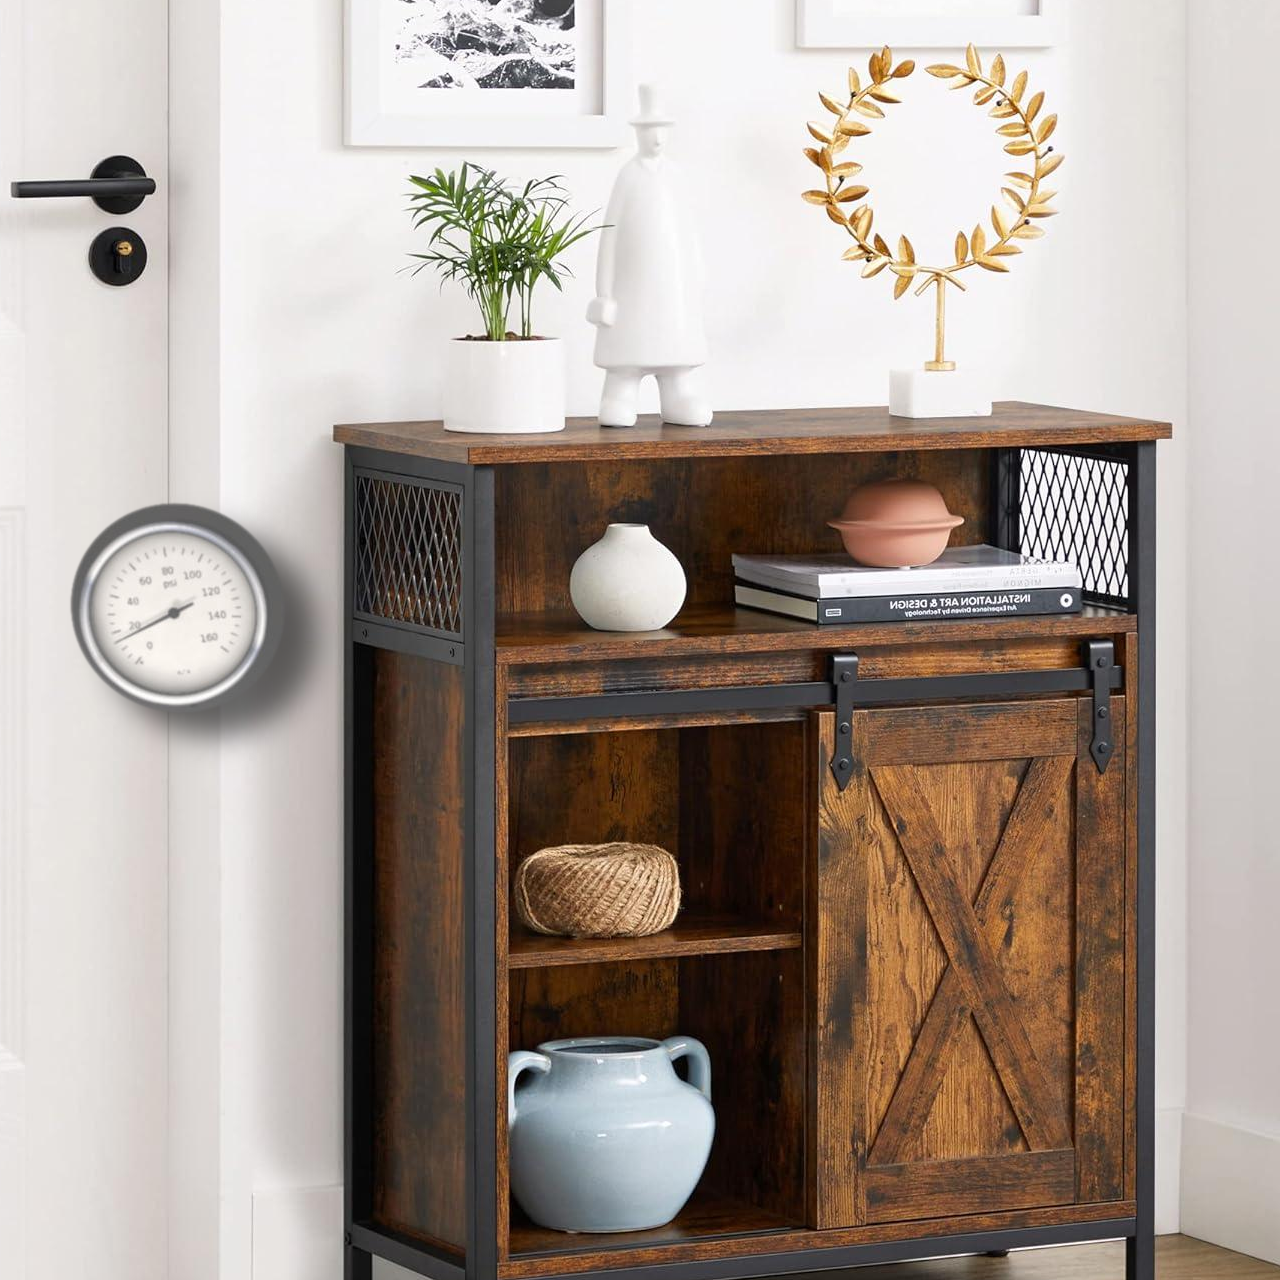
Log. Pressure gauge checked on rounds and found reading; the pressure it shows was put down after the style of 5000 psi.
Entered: 15 psi
